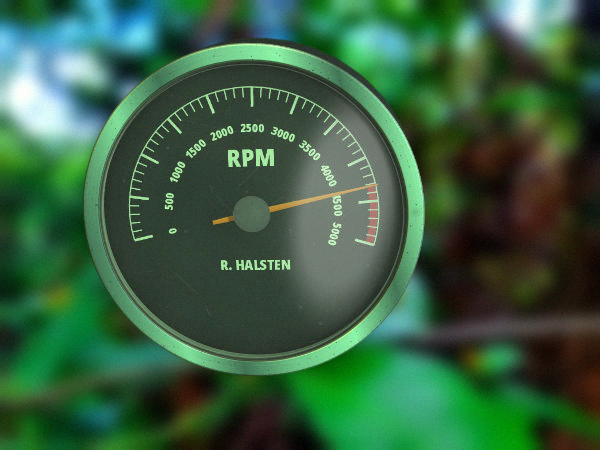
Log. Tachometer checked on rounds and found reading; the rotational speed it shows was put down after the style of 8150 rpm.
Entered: 4300 rpm
